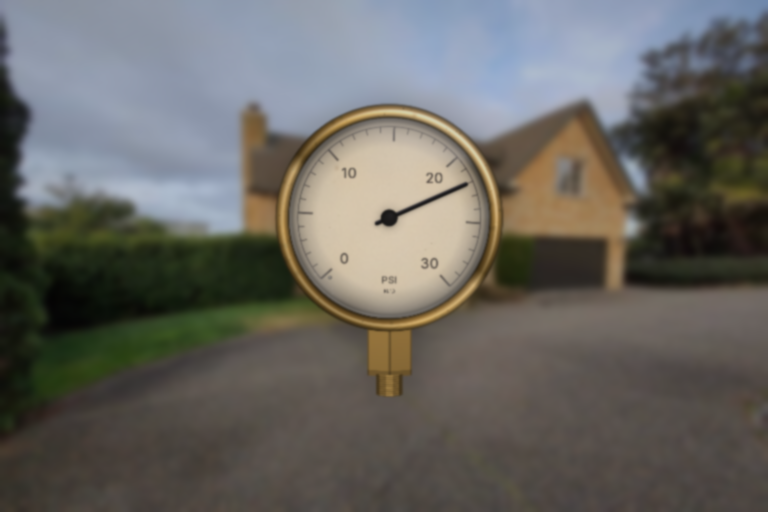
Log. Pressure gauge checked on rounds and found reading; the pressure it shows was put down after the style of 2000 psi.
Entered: 22 psi
